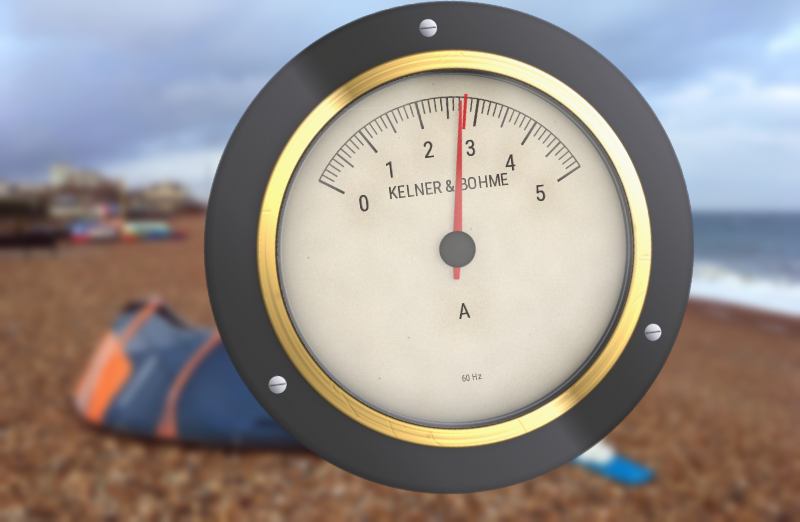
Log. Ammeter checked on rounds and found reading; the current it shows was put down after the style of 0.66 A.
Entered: 2.7 A
